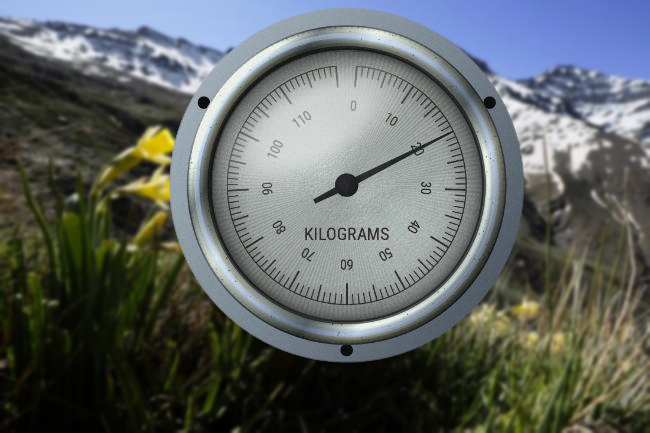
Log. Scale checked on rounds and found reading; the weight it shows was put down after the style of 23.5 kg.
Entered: 20 kg
